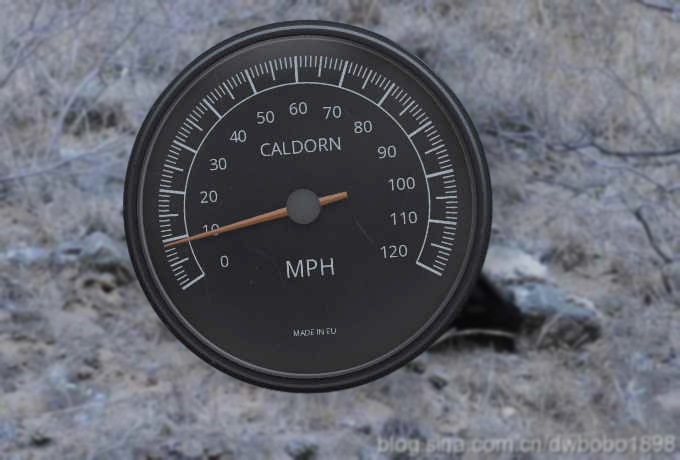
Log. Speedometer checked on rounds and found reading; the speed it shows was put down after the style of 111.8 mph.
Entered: 9 mph
